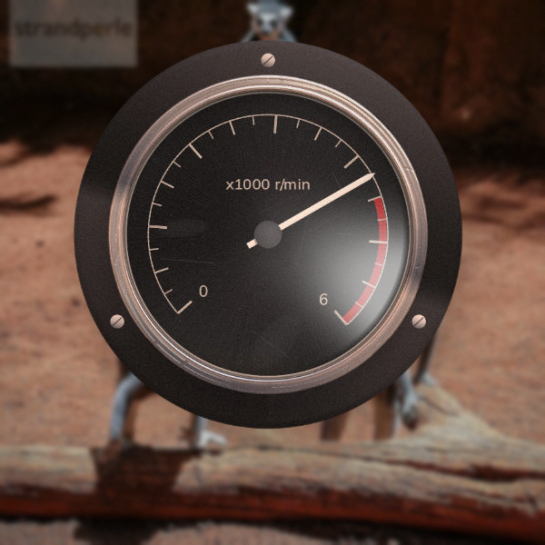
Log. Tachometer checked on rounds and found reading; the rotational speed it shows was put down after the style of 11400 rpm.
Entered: 4250 rpm
